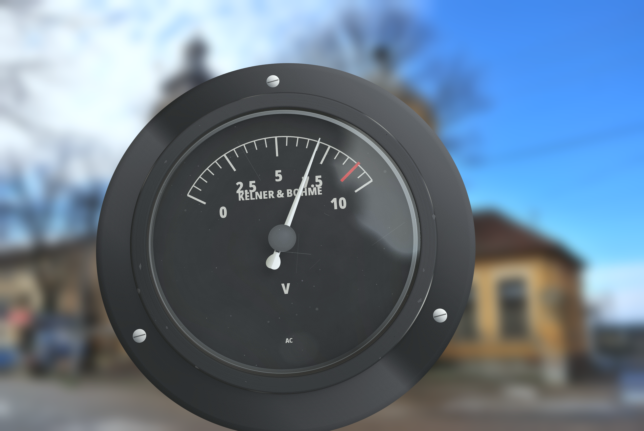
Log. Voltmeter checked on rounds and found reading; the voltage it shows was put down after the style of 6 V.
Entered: 7 V
